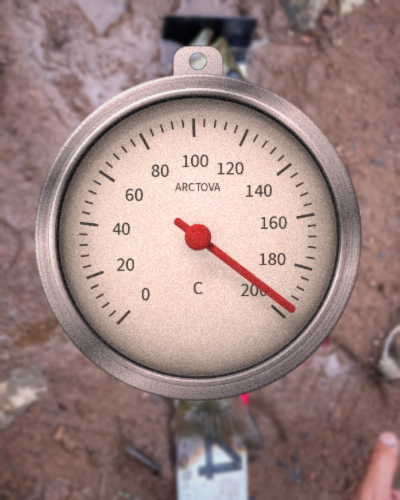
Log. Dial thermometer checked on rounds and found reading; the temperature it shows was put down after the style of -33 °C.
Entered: 196 °C
